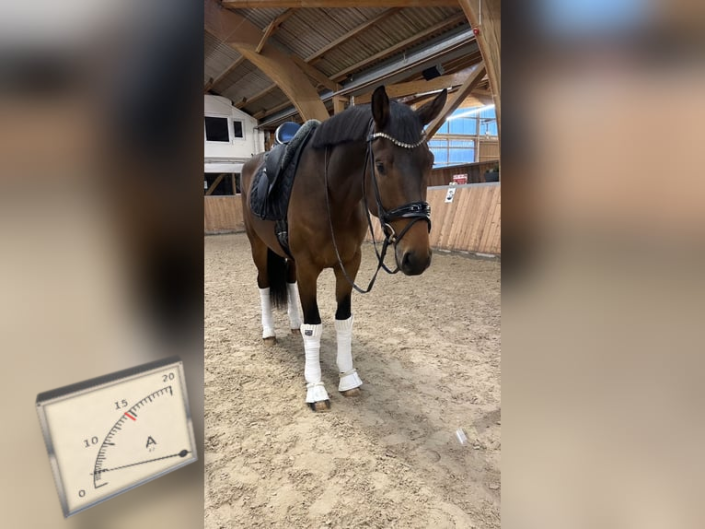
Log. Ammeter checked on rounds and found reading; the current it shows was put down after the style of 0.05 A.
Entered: 5 A
